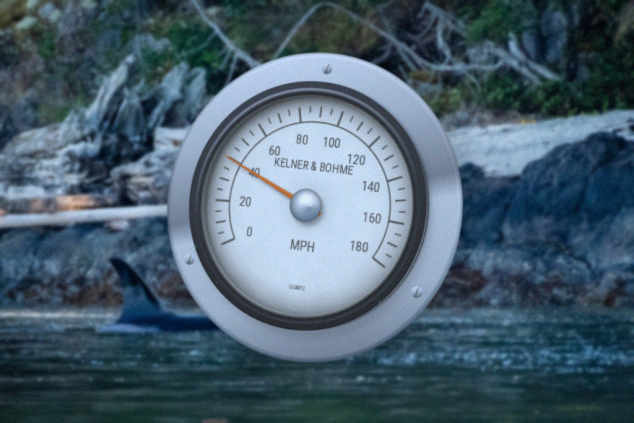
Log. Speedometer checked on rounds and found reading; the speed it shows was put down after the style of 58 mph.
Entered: 40 mph
